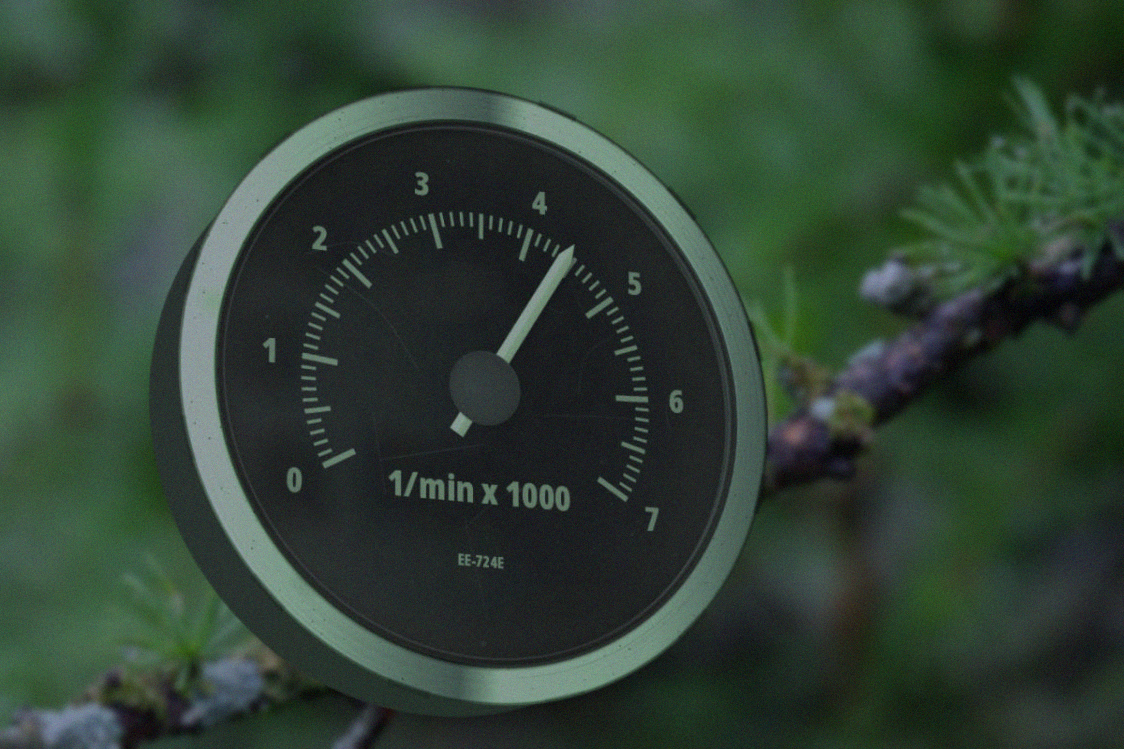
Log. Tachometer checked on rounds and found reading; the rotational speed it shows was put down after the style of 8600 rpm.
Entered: 4400 rpm
